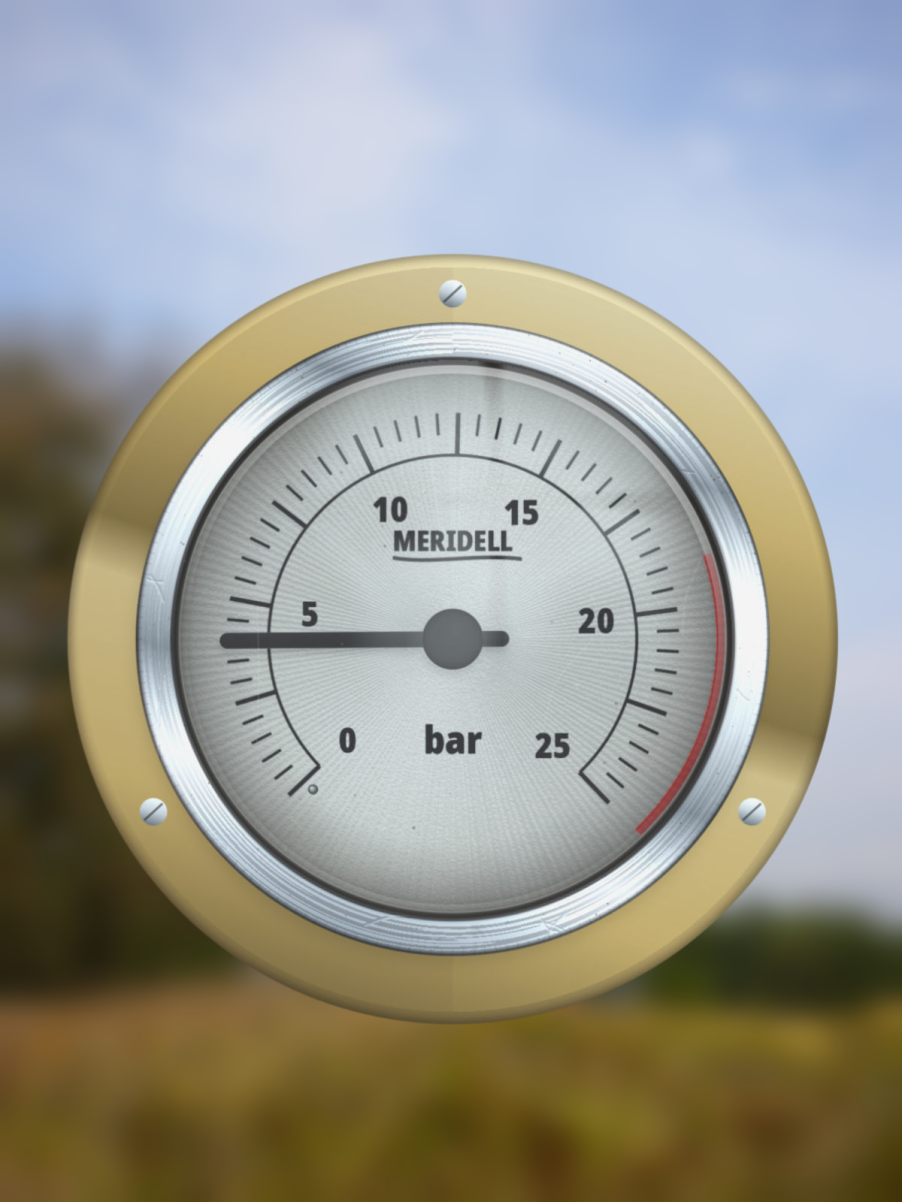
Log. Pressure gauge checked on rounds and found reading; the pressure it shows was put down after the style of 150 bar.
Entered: 4 bar
